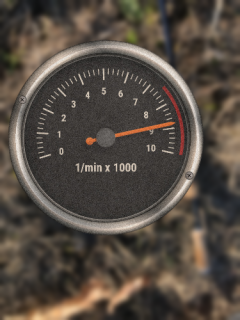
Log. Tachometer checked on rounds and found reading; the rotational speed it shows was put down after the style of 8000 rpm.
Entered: 8800 rpm
